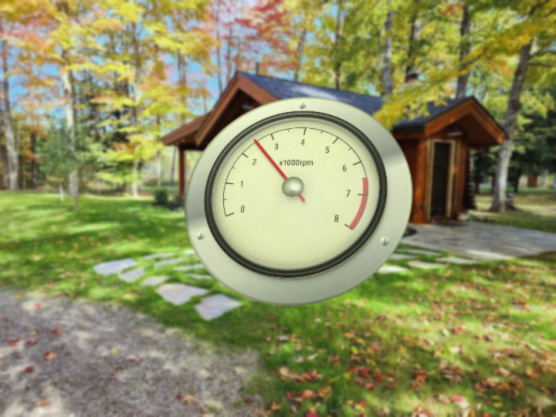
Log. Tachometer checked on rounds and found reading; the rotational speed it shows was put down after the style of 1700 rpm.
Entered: 2500 rpm
